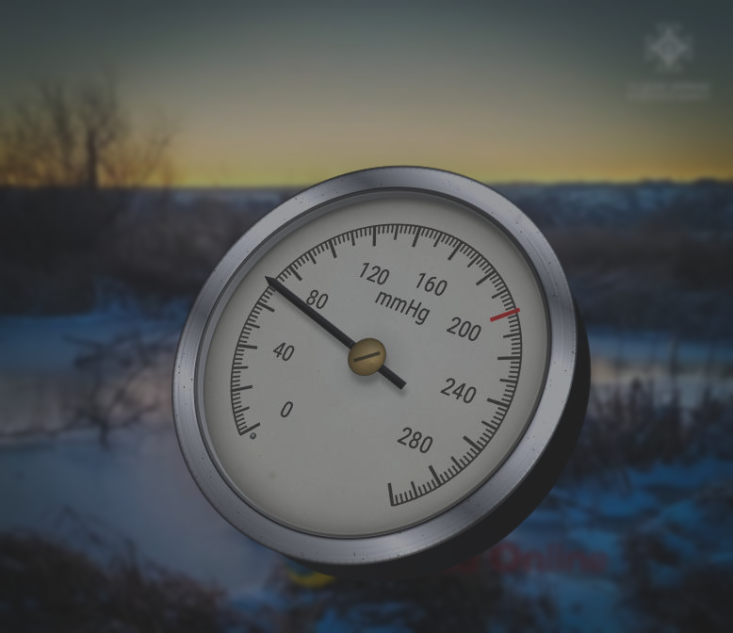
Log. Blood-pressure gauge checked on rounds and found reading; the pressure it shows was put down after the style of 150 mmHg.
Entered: 70 mmHg
